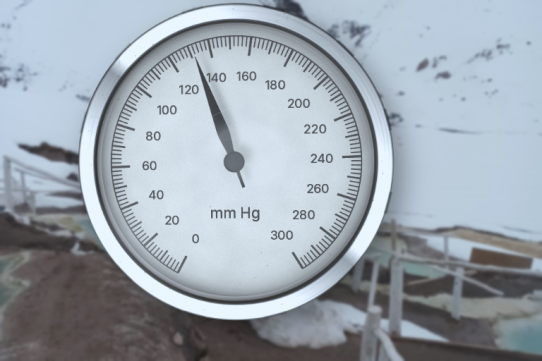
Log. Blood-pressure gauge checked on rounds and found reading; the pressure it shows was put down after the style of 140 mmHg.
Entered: 132 mmHg
